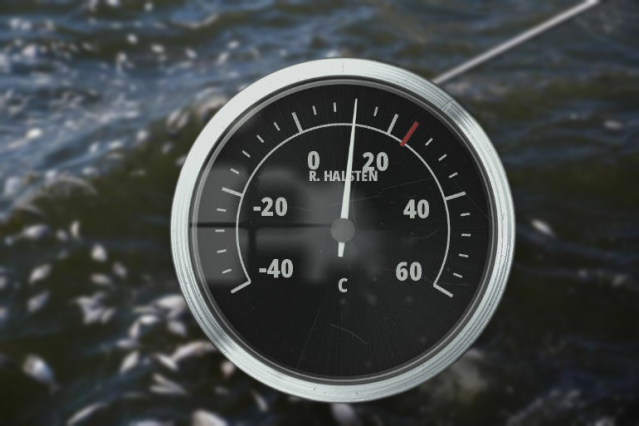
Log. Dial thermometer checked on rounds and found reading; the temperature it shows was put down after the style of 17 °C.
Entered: 12 °C
